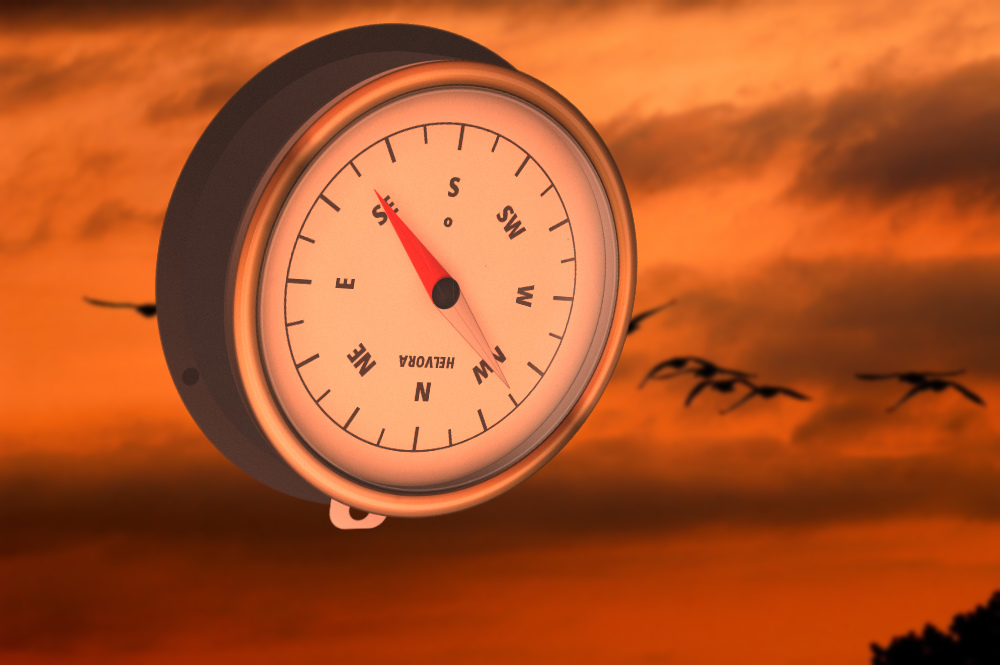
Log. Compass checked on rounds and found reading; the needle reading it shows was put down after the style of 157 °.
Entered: 135 °
